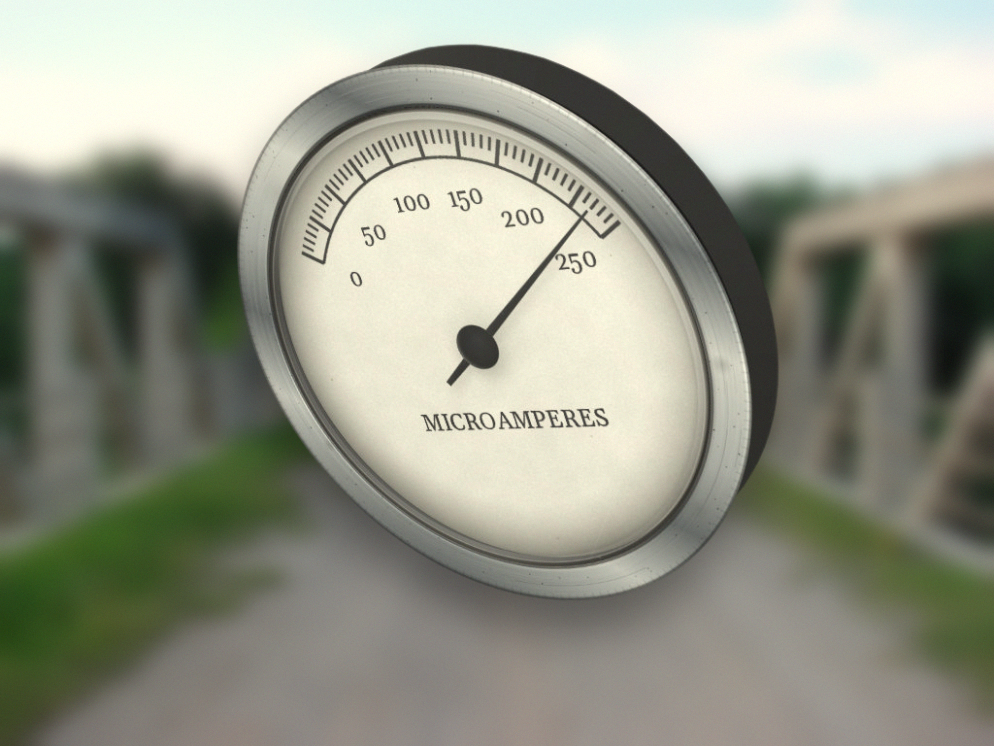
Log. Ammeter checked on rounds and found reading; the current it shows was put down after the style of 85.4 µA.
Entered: 235 µA
